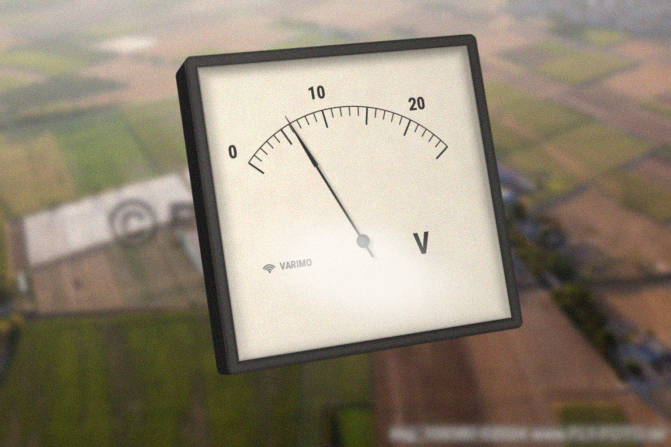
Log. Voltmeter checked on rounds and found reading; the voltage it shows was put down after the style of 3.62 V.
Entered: 6 V
